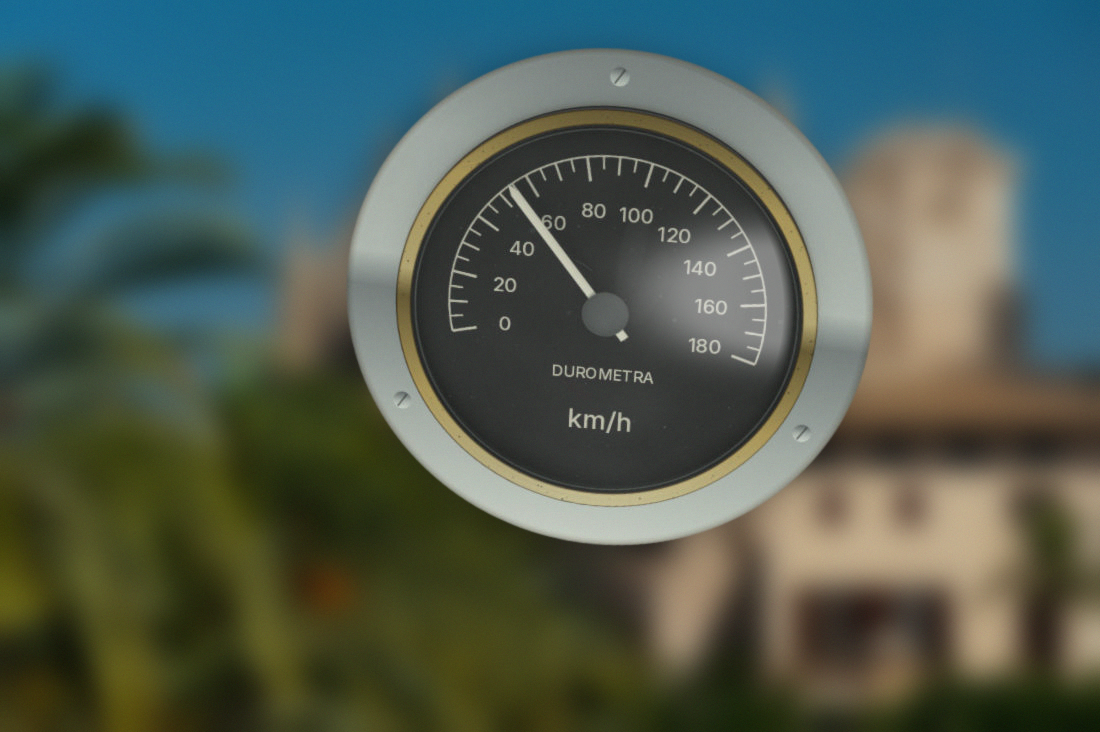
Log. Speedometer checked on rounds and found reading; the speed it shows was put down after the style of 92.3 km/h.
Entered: 55 km/h
